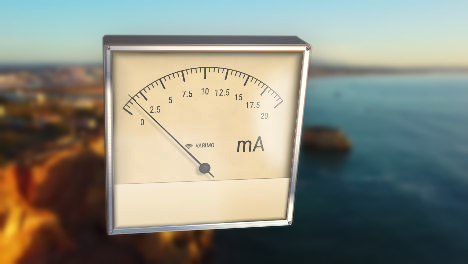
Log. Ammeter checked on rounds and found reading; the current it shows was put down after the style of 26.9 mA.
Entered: 1.5 mA
